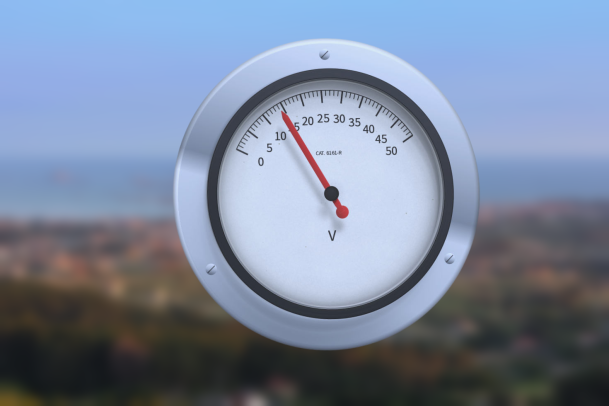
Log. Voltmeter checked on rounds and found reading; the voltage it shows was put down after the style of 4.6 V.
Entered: 14 V
